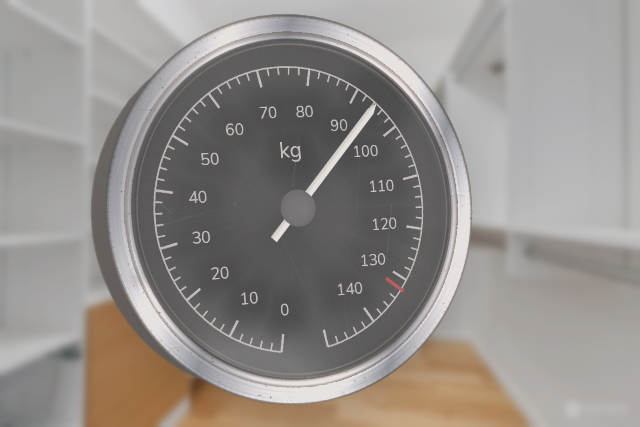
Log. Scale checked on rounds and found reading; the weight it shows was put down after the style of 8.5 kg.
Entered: 94 kg
